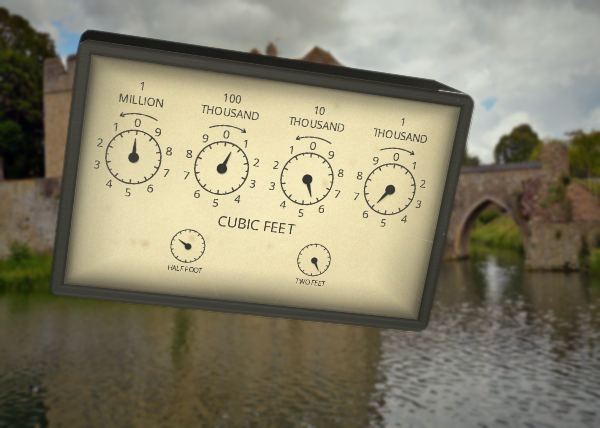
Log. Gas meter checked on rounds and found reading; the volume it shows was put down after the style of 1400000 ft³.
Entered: 5600 ft³
